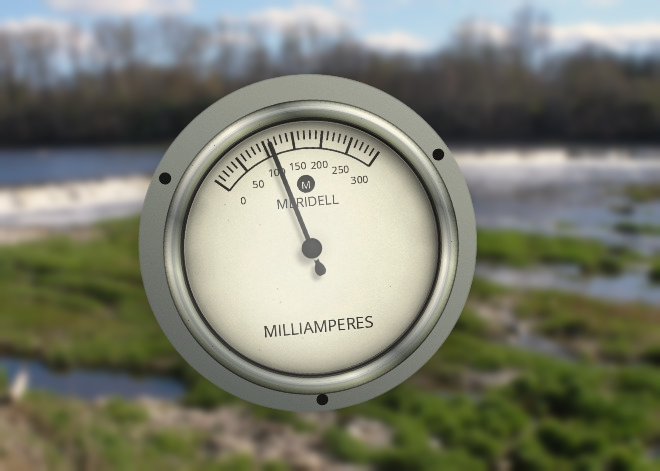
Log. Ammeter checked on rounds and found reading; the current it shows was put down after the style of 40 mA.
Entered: 110 mA
